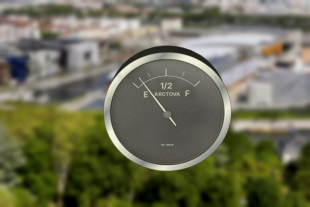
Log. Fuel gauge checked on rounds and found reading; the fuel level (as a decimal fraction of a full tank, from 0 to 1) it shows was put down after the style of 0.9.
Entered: 0.125
